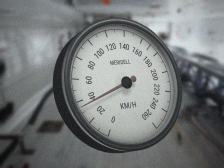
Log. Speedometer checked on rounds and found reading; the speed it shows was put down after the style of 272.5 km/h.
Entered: 35 km/h
